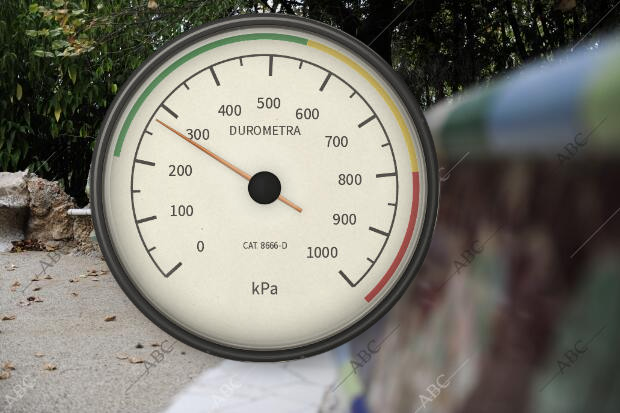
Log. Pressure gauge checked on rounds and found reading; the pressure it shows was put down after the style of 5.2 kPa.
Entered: 275 kPa
